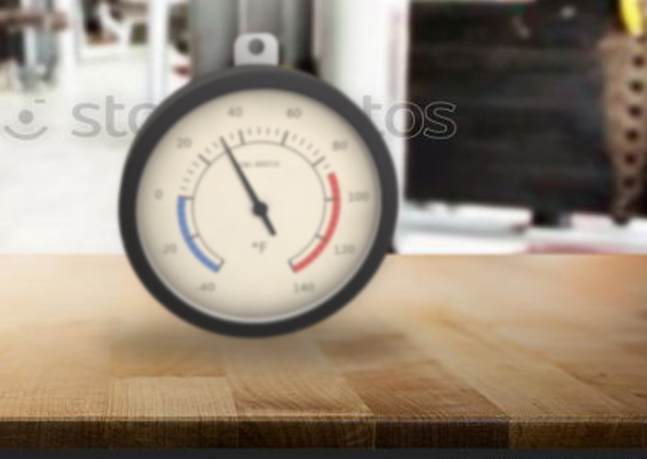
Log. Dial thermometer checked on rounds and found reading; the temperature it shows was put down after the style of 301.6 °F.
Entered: 32 °F
